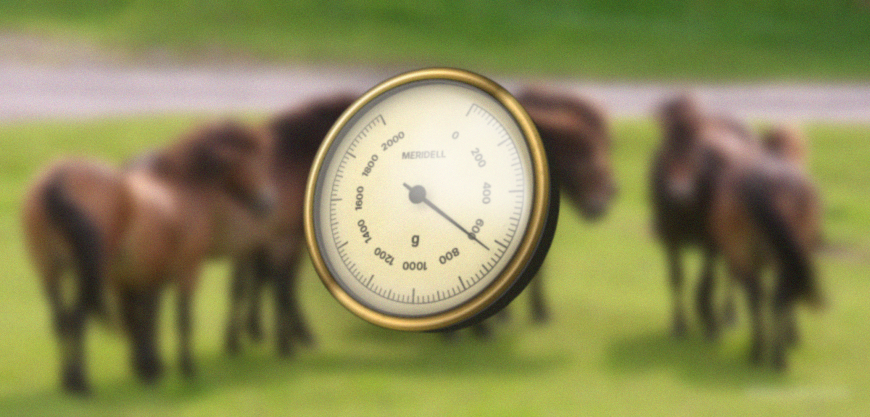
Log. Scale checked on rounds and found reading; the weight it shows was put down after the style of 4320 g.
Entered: 640 g
